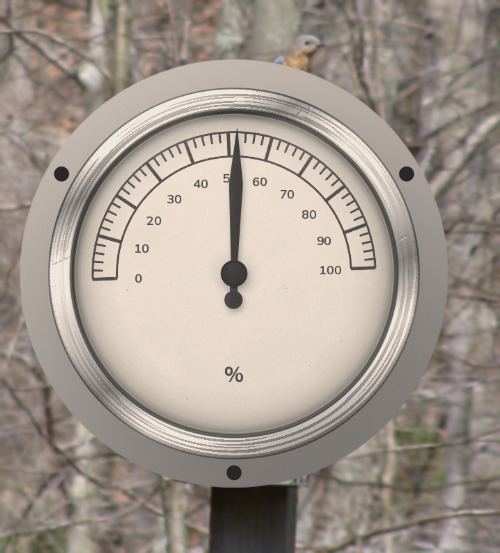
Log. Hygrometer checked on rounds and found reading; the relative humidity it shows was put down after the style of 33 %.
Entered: 52 %
